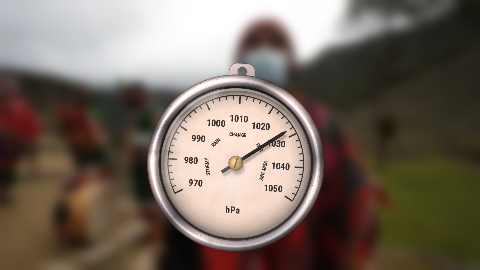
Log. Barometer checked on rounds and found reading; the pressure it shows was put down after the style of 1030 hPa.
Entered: 1028 hPa
